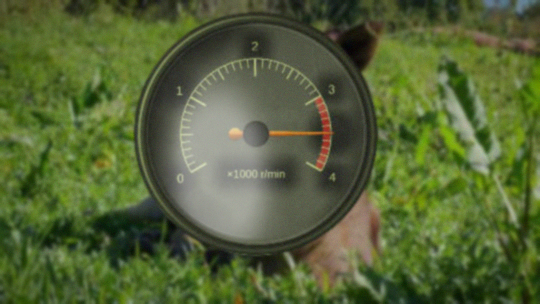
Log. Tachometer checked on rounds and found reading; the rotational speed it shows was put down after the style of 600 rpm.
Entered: 3500 rpm
